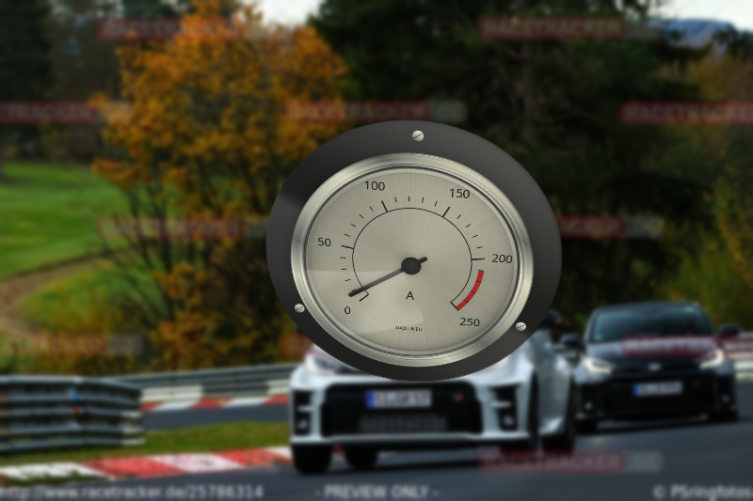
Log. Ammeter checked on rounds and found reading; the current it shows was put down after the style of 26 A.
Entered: 10 A
